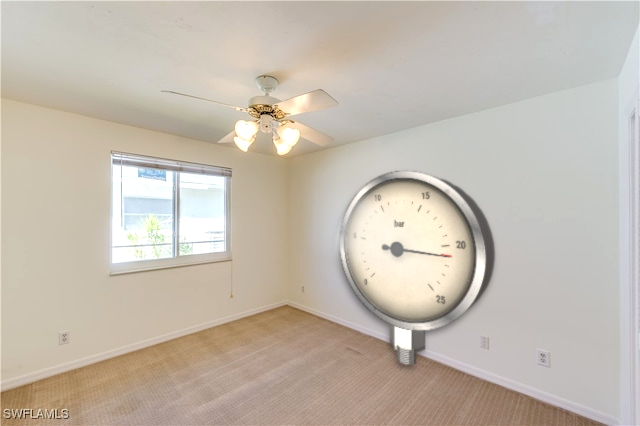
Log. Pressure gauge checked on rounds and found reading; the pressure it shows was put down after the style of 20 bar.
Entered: 21 bar
